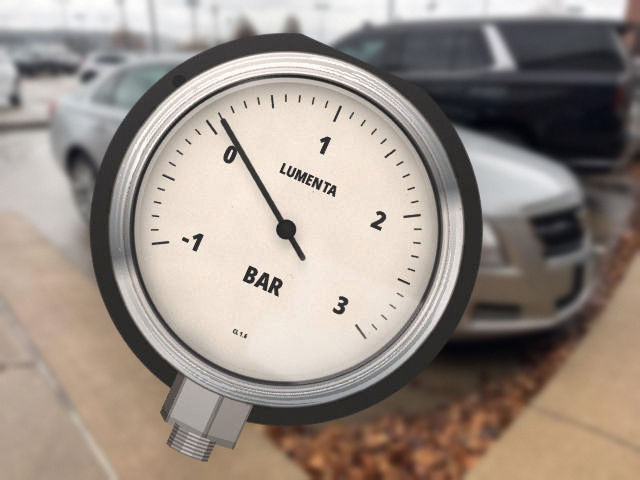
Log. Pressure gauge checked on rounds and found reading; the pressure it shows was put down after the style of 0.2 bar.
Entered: 0.1 bar
